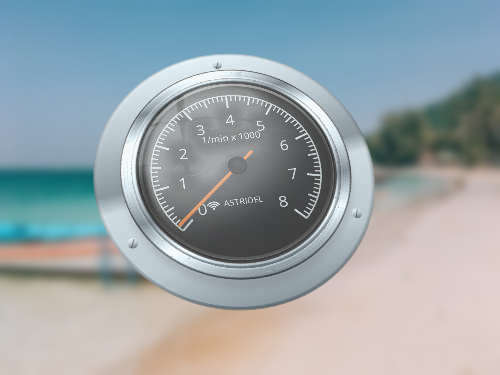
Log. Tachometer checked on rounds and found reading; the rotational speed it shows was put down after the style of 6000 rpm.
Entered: 100 rpm
